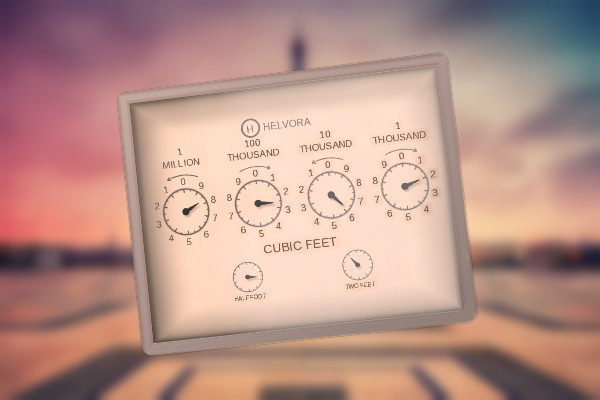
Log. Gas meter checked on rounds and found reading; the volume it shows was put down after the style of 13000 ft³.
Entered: 826200 ft³
